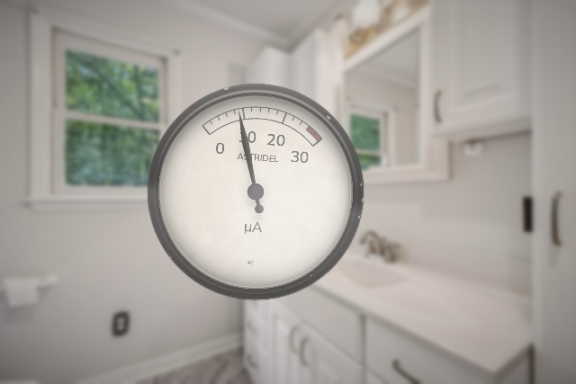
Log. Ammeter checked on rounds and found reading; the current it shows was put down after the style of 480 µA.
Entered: 9 µA
